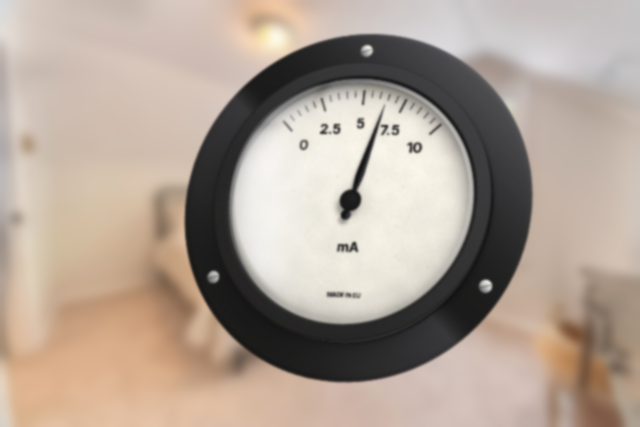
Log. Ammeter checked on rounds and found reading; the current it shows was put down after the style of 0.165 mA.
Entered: 6.5 mA
